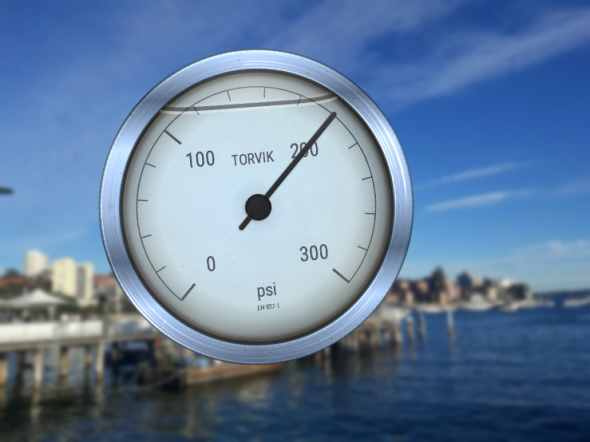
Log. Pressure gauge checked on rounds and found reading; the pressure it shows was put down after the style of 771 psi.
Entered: 200 psi
